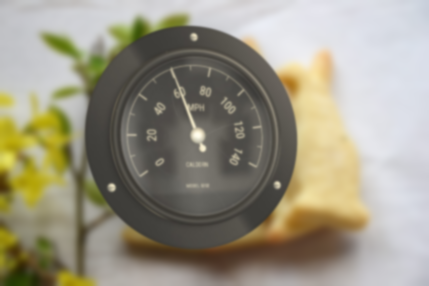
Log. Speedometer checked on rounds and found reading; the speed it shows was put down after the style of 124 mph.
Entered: 60 mph
